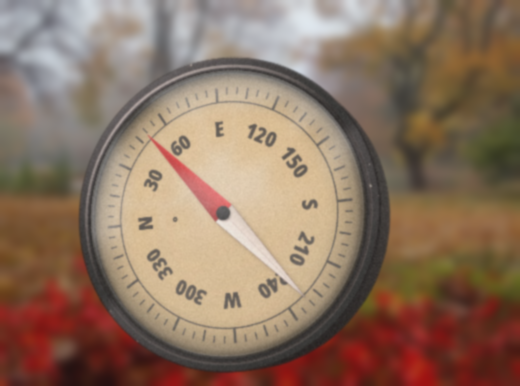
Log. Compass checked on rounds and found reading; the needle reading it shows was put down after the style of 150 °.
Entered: 50 °
